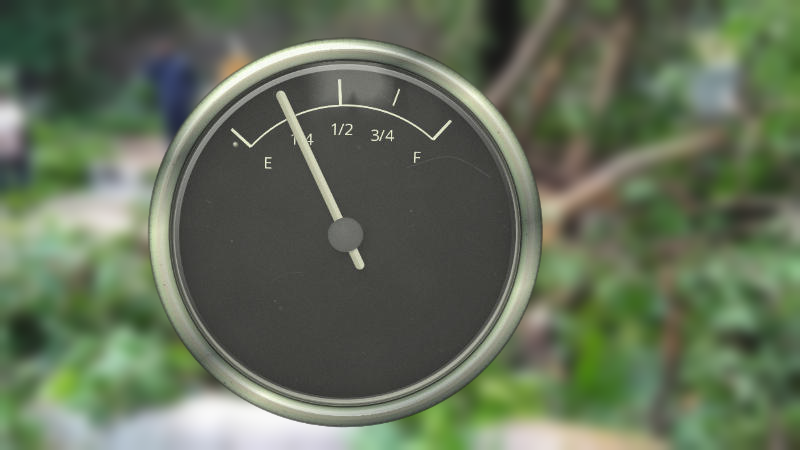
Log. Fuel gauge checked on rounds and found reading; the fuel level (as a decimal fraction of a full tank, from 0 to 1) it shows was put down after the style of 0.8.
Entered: 0.25
